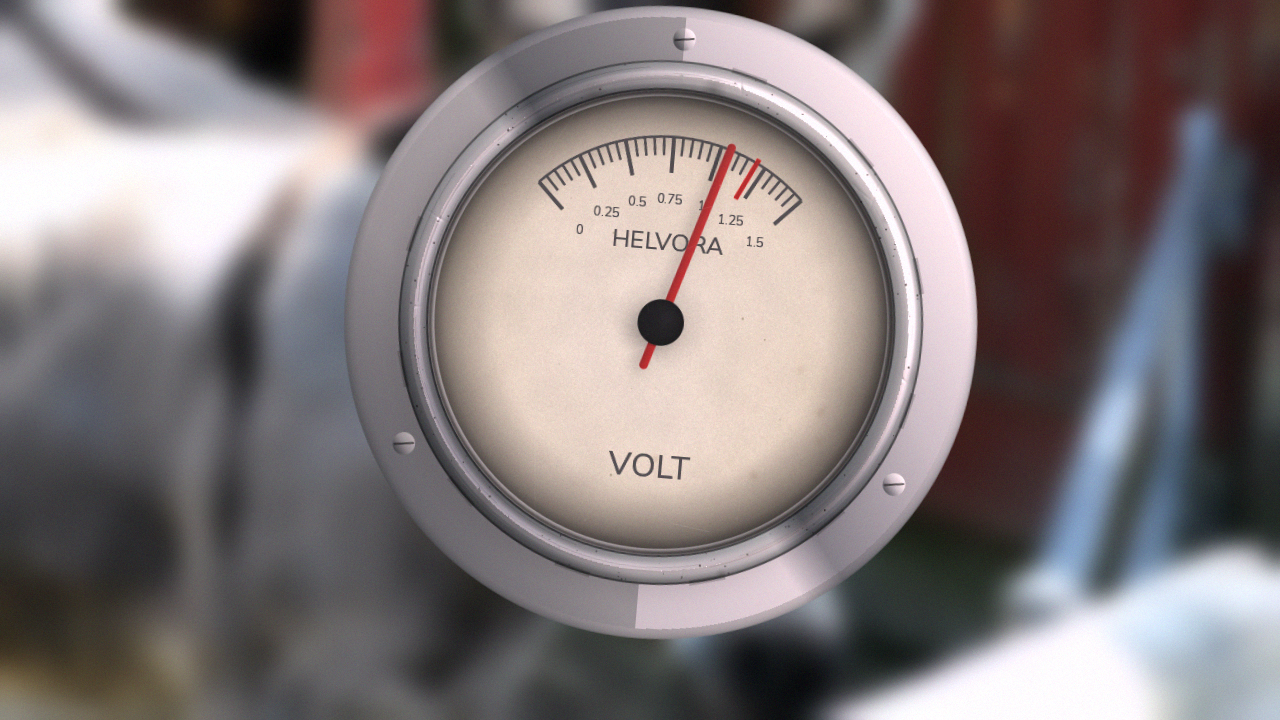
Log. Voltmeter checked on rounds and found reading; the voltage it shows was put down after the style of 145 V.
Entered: 1.05 V
